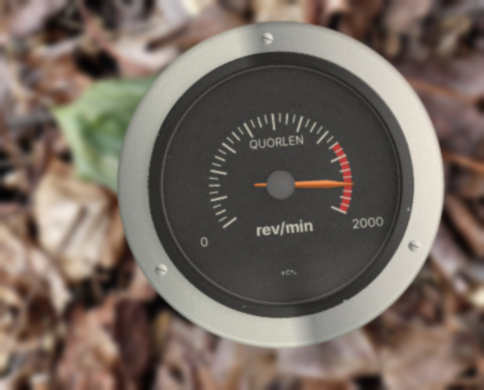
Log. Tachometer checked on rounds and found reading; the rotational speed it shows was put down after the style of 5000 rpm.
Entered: 1800 rpm
